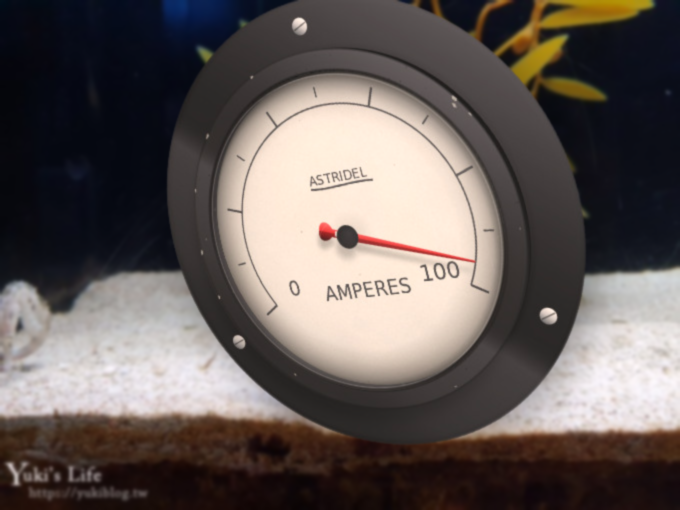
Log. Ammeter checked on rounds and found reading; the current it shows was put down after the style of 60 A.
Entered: 95 A
